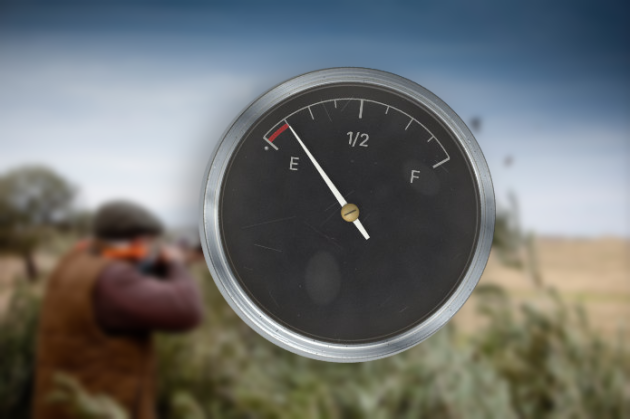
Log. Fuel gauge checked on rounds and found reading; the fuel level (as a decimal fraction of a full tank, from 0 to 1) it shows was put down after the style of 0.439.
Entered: 0.125
